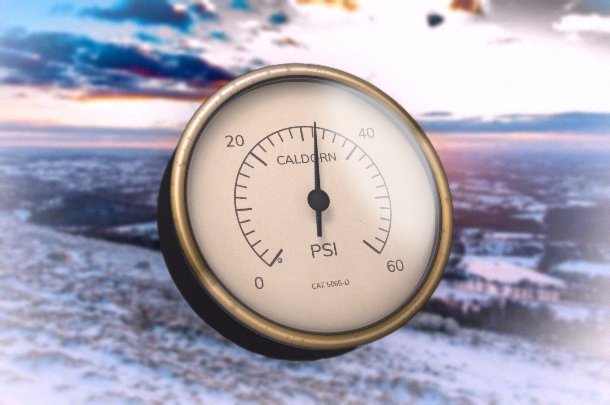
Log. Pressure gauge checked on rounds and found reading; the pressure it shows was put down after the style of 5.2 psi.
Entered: 32 psi
